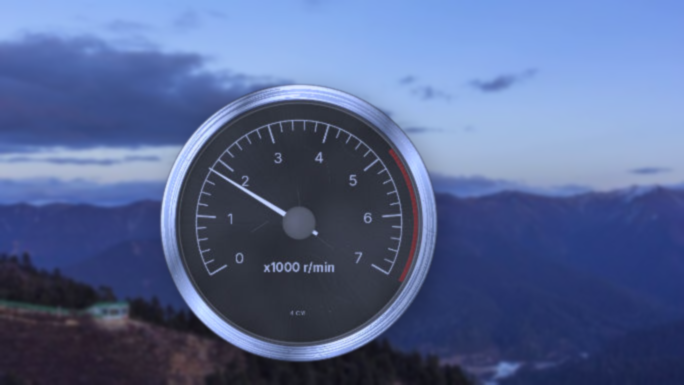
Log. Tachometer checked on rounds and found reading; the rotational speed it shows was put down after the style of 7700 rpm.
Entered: 1800 rpm
